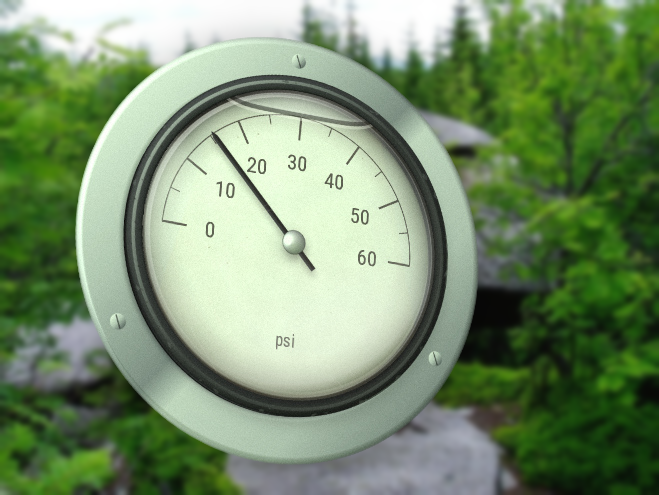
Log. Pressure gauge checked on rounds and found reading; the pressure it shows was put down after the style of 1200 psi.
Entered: 15 psi
